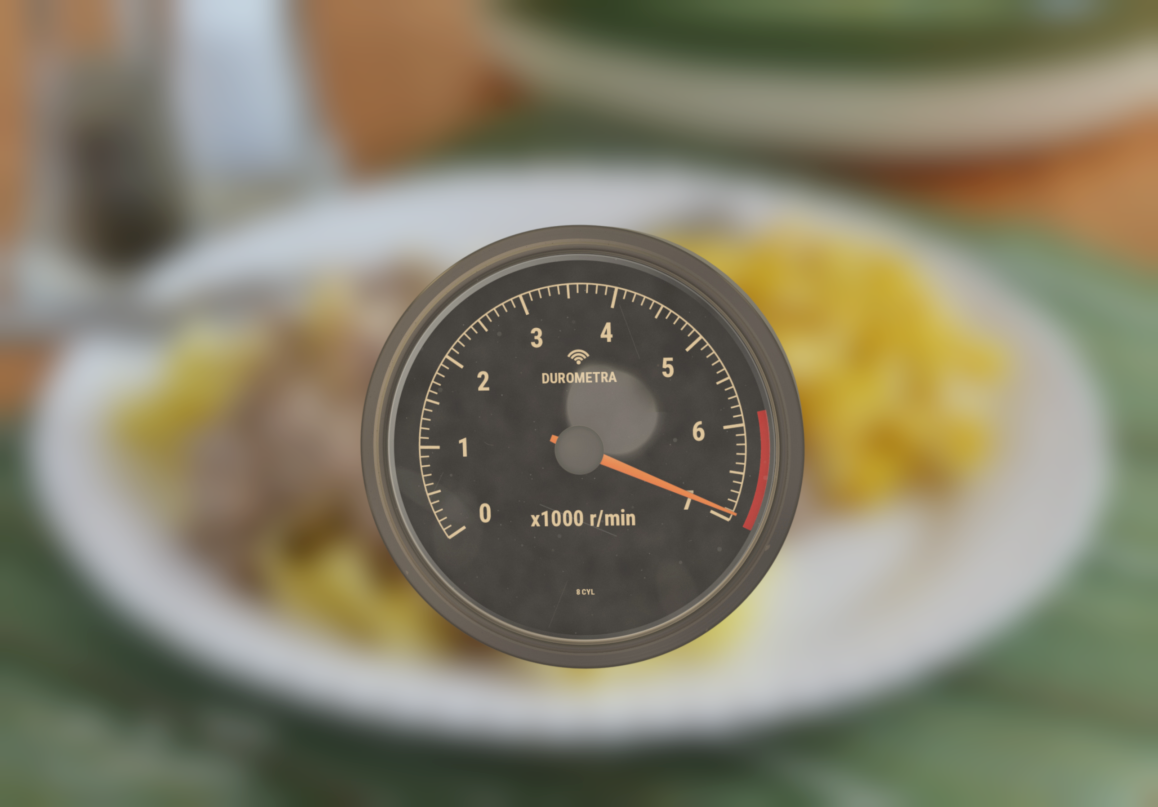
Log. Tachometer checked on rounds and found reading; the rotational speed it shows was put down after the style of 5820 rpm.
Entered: 6900 rpm
